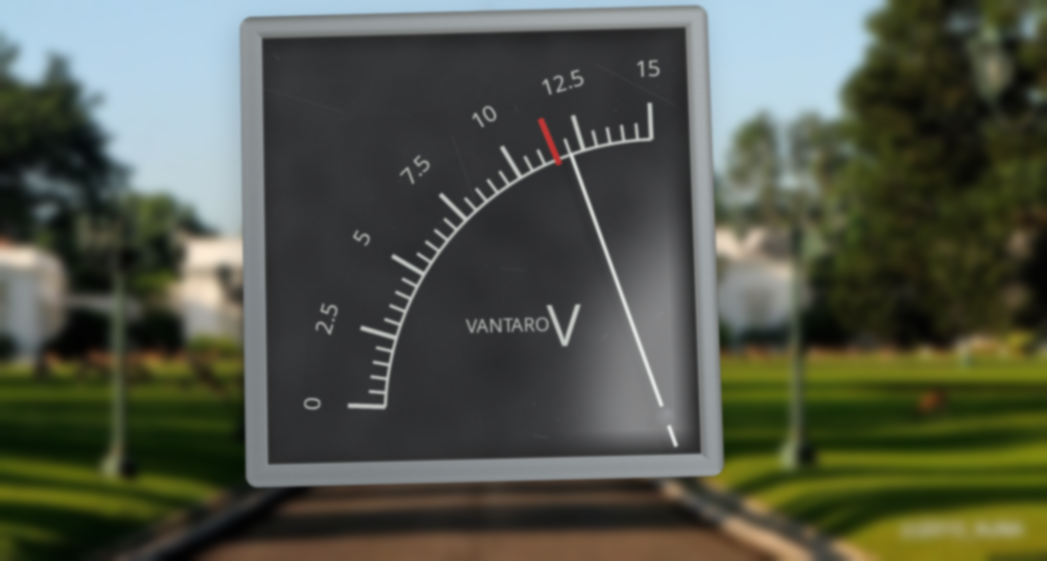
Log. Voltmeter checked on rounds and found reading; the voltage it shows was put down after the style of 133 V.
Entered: 12 V
